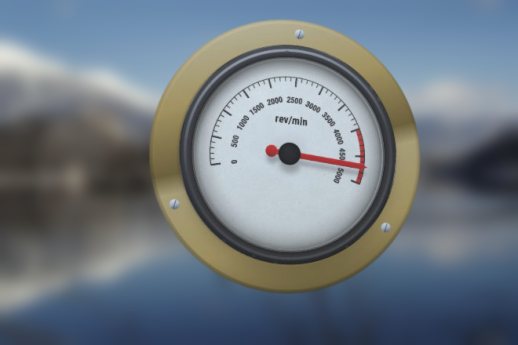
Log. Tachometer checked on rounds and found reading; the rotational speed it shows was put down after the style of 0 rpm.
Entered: 4700 rpm
